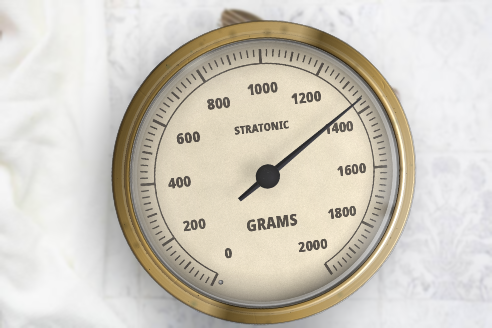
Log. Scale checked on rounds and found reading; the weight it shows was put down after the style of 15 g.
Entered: 1360 g
